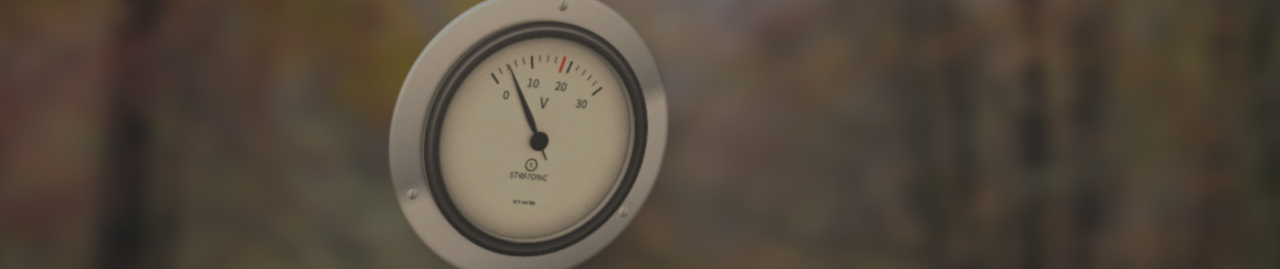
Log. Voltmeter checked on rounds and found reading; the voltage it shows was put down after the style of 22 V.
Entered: 4 V
